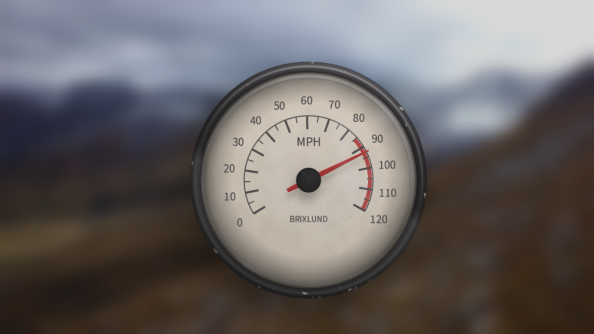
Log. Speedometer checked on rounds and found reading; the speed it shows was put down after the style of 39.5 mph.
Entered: 92.5 mph
